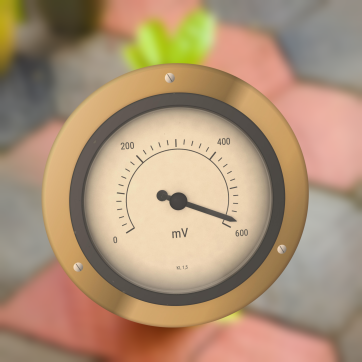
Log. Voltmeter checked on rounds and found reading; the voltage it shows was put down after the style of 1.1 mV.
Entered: 580 mV
